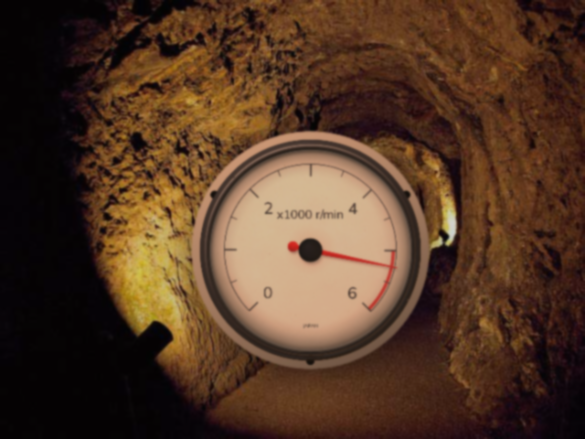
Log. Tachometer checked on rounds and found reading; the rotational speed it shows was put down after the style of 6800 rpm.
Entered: 5250 rpm
